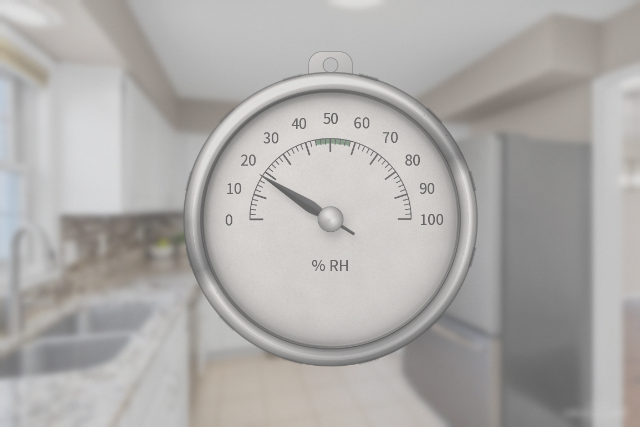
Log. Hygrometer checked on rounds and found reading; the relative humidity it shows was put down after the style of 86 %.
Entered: 18 %
